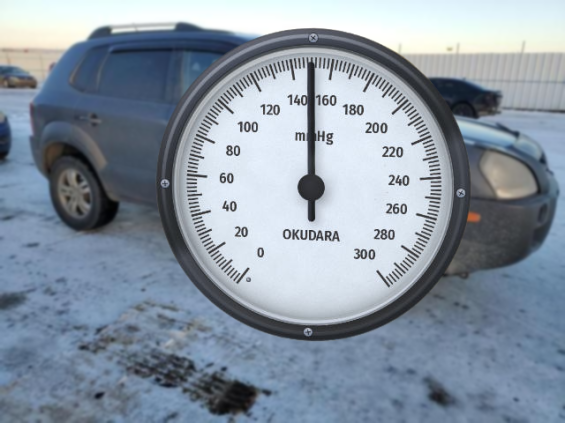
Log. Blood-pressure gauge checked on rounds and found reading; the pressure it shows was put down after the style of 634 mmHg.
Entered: 150 mmHg
